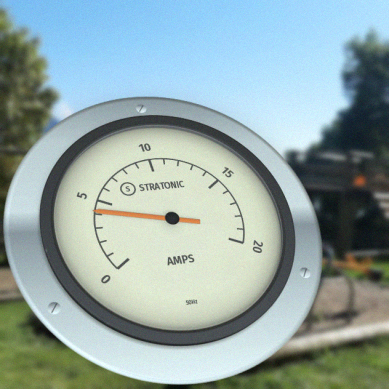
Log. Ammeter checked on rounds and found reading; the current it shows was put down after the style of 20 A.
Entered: 4 A
